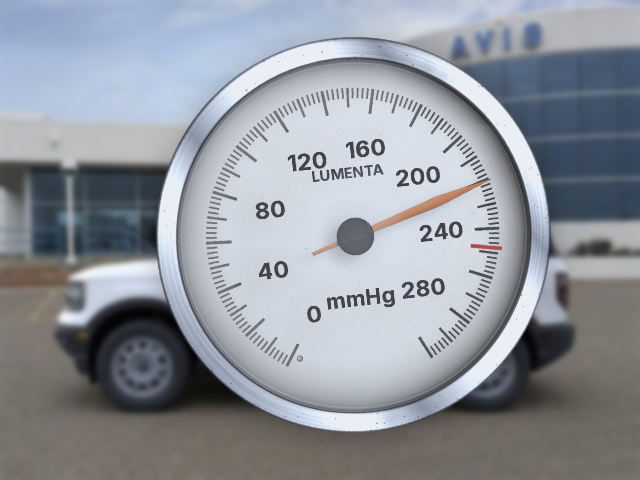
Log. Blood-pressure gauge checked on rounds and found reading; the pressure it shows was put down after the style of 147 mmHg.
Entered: 220 mmHg
